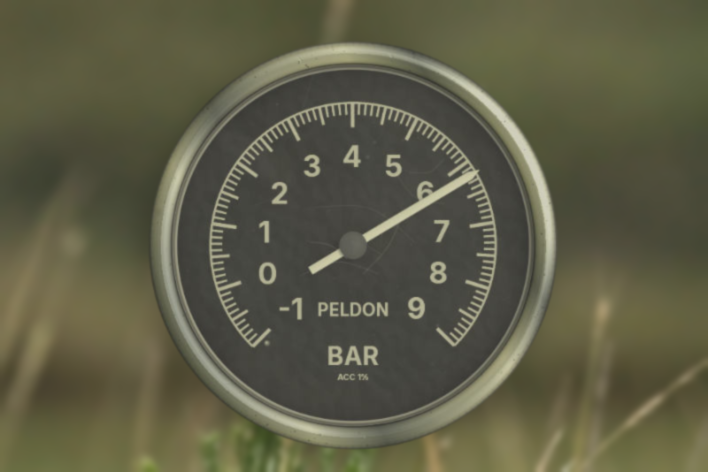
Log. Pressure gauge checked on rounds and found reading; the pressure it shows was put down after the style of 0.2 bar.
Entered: 6.2 bar
